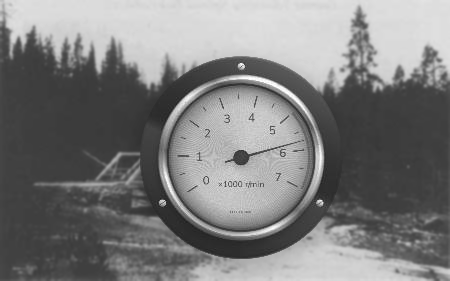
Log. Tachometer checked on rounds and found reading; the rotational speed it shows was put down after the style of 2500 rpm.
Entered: 5750 rpm
